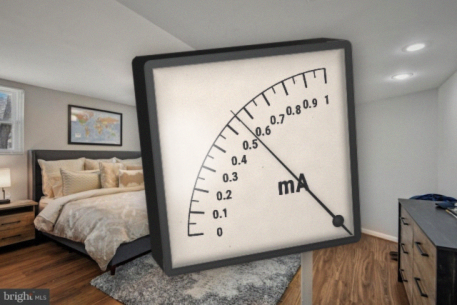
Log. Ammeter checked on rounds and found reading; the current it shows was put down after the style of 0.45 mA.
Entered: 0.55 mA
